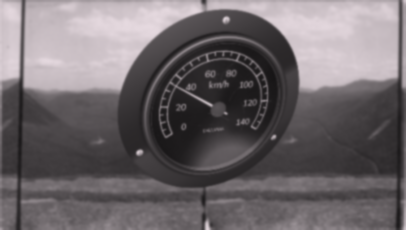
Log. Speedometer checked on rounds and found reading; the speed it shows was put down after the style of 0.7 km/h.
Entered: 35 km/h
